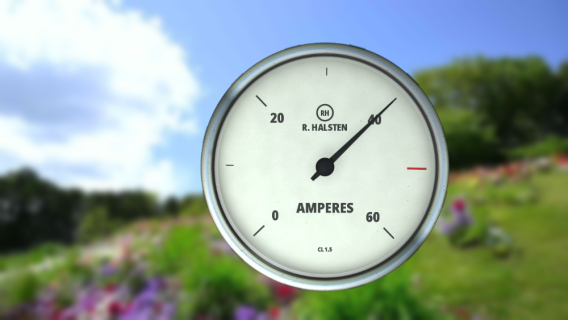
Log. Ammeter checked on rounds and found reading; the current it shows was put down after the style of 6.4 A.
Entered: 40 A
